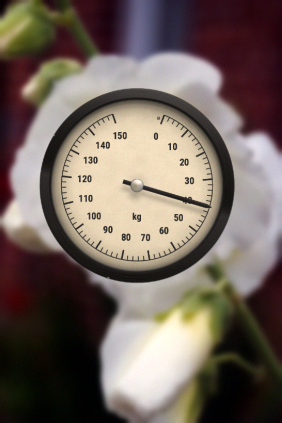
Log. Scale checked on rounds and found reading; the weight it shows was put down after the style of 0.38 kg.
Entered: 40 kg
